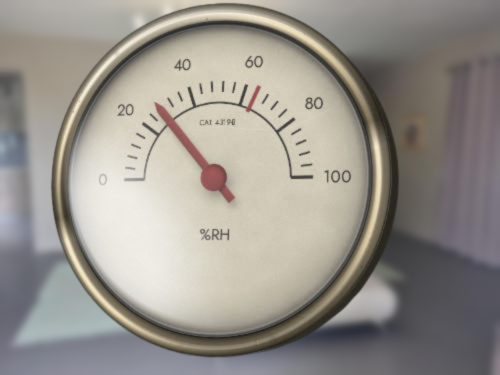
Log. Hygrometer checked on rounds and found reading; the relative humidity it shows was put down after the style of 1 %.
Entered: 28 %
